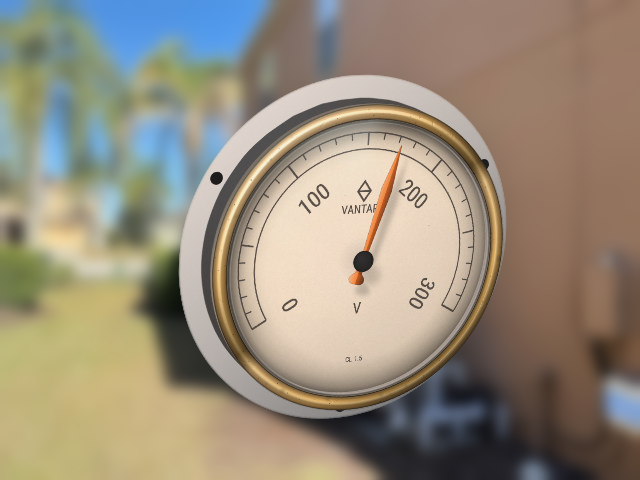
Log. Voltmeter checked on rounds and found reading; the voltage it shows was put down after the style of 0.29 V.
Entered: 170 V
